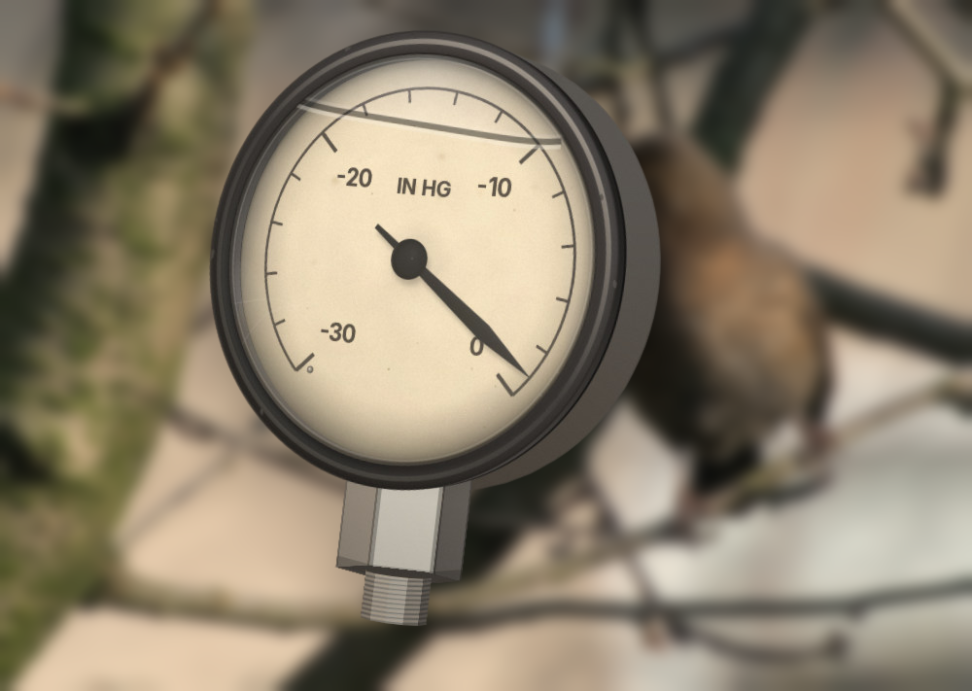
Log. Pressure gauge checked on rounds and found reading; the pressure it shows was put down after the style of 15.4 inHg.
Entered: -1 inHg
